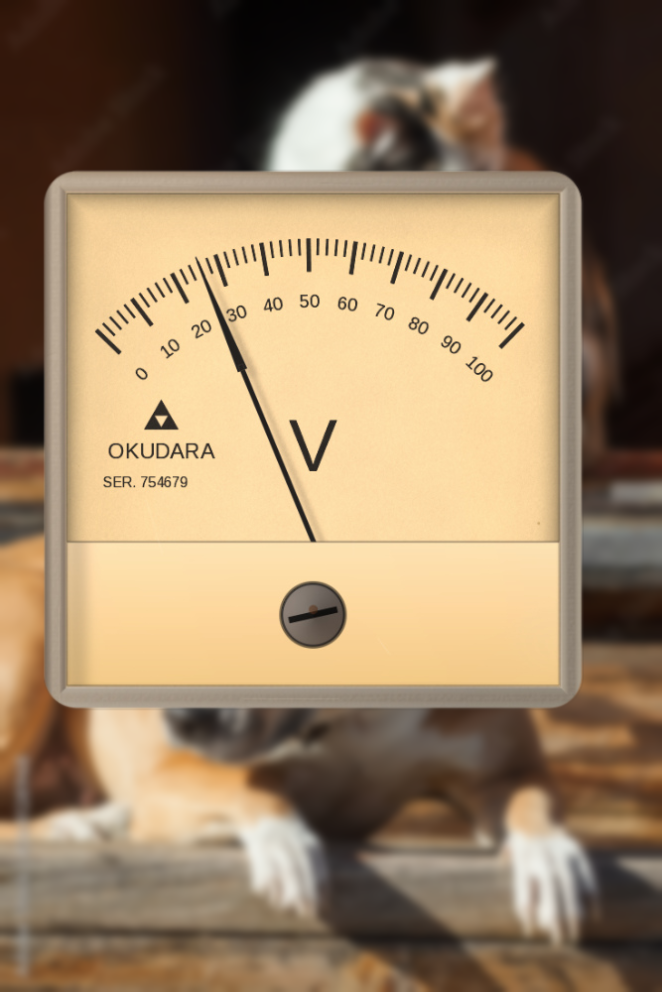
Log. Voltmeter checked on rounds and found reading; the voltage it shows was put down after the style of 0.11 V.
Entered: 26 V
